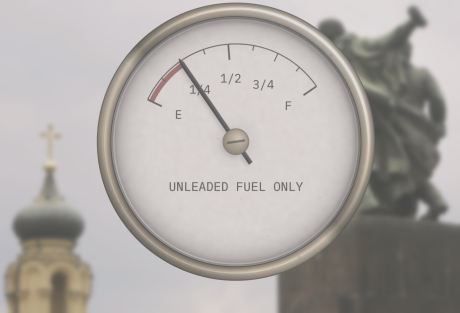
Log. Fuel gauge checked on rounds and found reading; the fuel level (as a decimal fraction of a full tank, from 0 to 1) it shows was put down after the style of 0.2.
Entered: 0.25
